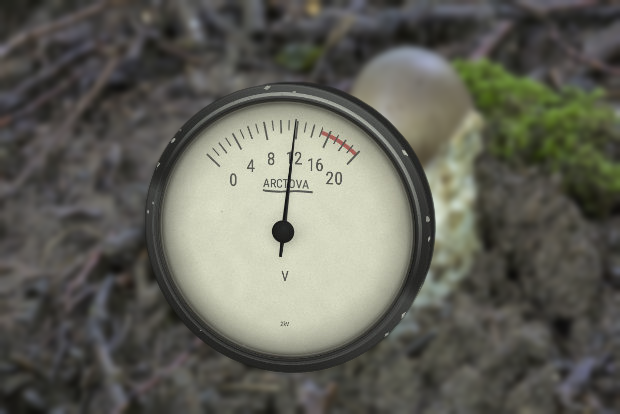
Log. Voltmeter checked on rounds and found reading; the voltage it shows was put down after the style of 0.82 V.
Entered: 12 V
